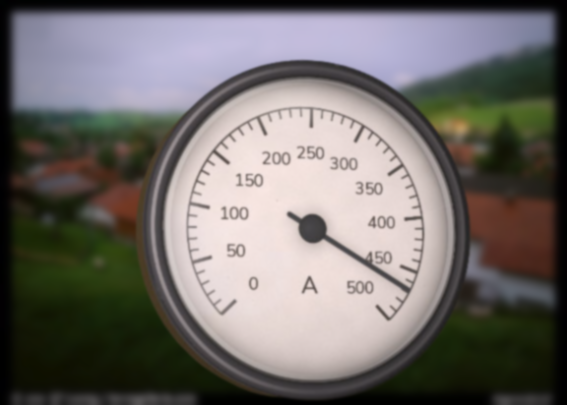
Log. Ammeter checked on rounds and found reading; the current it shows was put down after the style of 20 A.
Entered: 470 A
